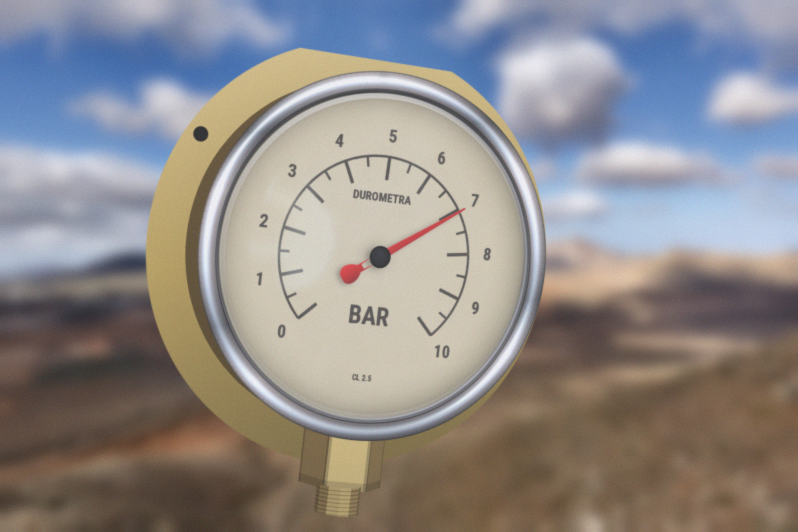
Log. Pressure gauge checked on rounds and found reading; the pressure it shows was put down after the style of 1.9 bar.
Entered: 7 bar
